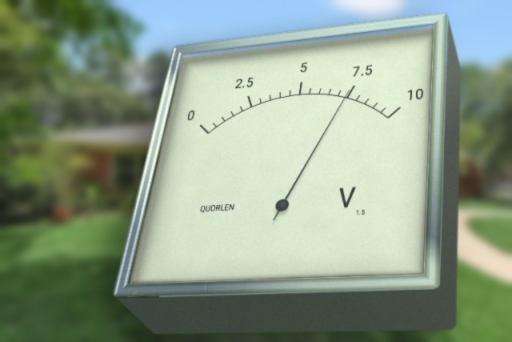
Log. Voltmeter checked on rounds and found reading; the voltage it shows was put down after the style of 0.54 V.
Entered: 7.5 V
